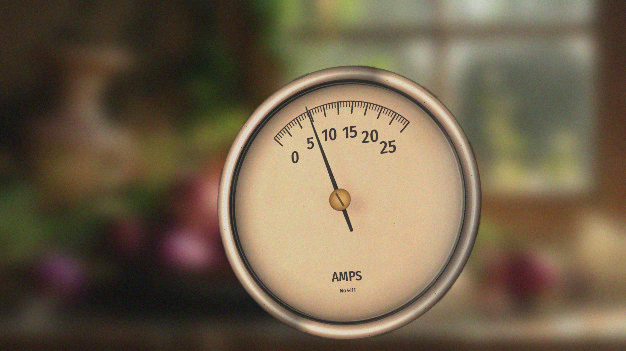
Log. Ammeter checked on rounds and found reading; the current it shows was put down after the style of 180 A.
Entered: 7.5 A
